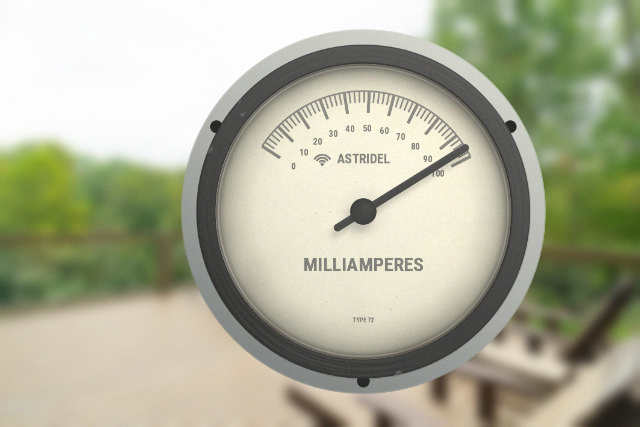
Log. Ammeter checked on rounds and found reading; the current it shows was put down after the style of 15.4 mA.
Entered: 96 mA
